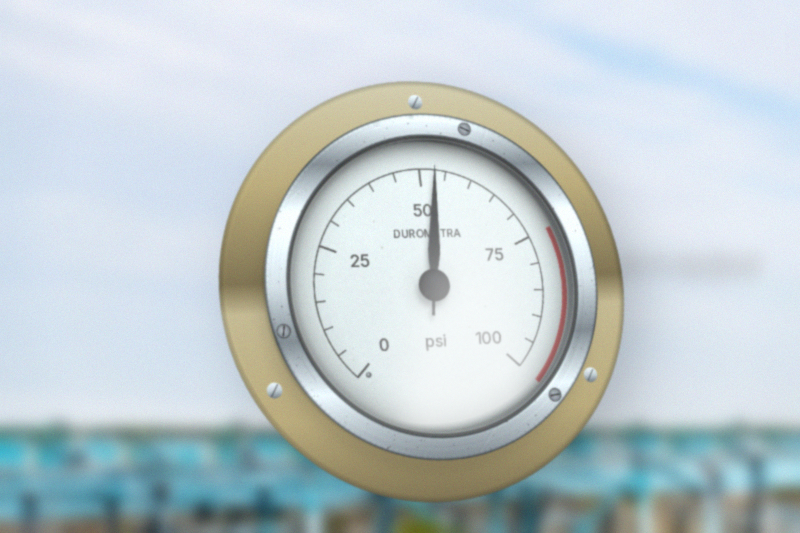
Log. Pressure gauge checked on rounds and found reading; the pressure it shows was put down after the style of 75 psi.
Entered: 52.5 psi
